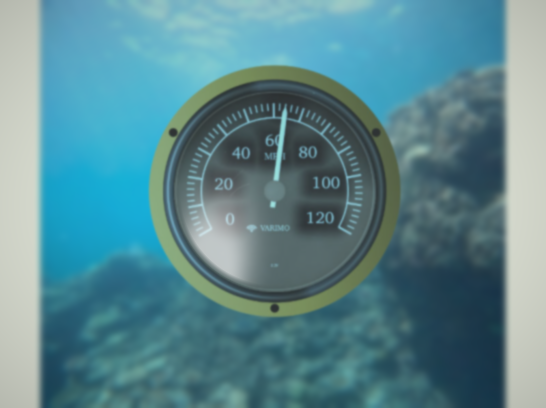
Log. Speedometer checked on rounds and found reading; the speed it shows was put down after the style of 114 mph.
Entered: 64 mph
